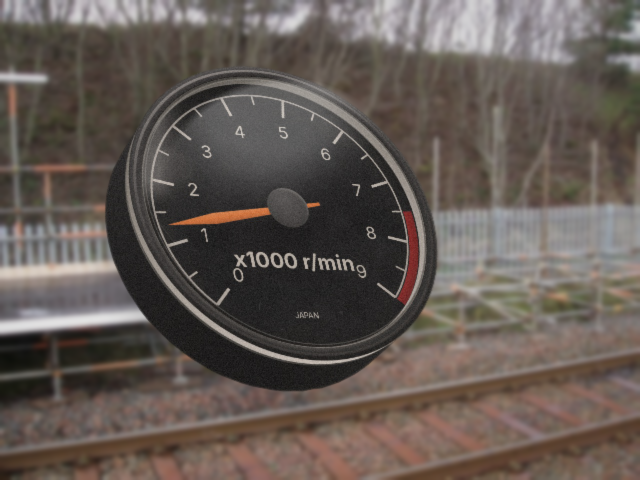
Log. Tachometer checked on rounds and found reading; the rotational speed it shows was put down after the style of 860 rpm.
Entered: 1250 rpm
